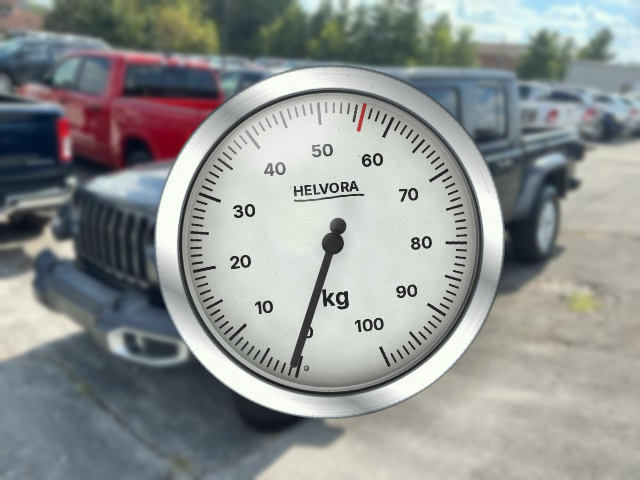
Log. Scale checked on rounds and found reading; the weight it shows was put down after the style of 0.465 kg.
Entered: 1 kg
